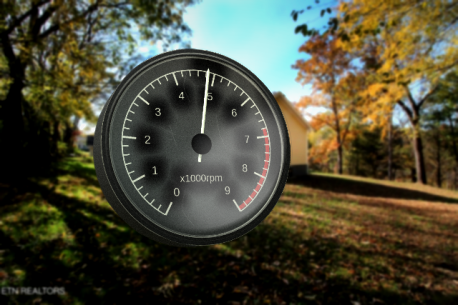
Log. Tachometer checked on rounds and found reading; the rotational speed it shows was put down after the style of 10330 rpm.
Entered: 4800 rpm
